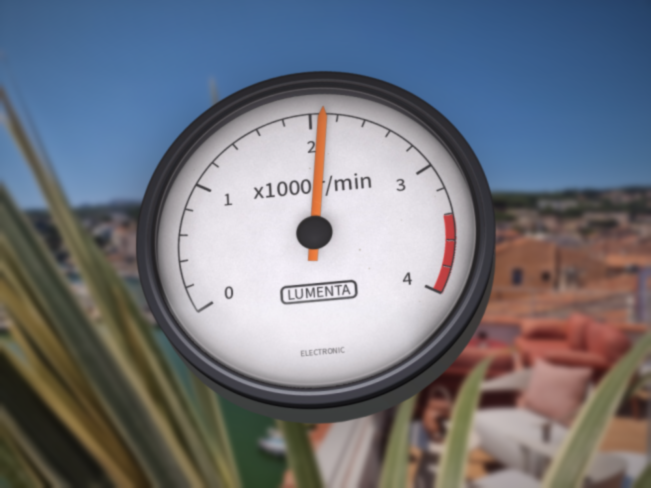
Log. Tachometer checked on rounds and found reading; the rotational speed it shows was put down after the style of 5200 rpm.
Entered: 2100 rpm
